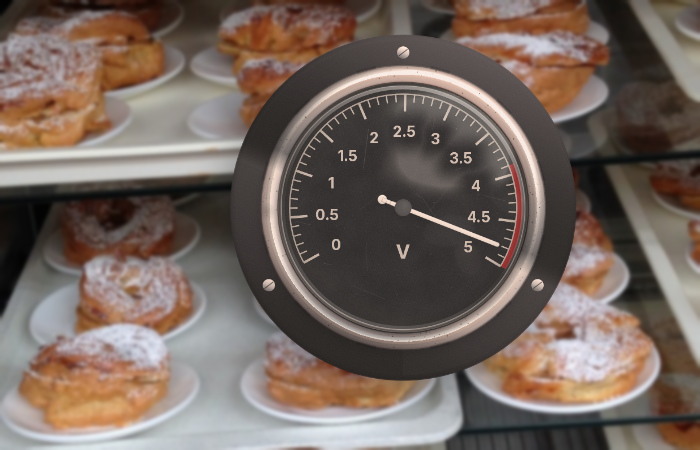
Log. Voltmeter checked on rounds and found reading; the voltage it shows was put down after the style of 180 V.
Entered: 4.8 V
